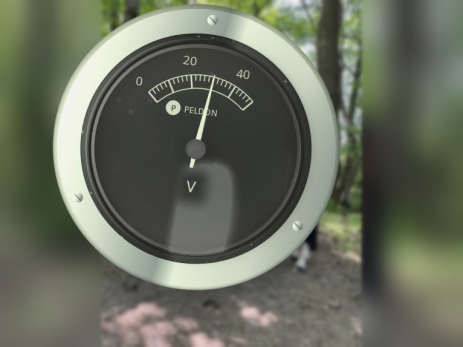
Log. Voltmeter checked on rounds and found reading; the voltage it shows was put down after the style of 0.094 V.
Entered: 30 V
